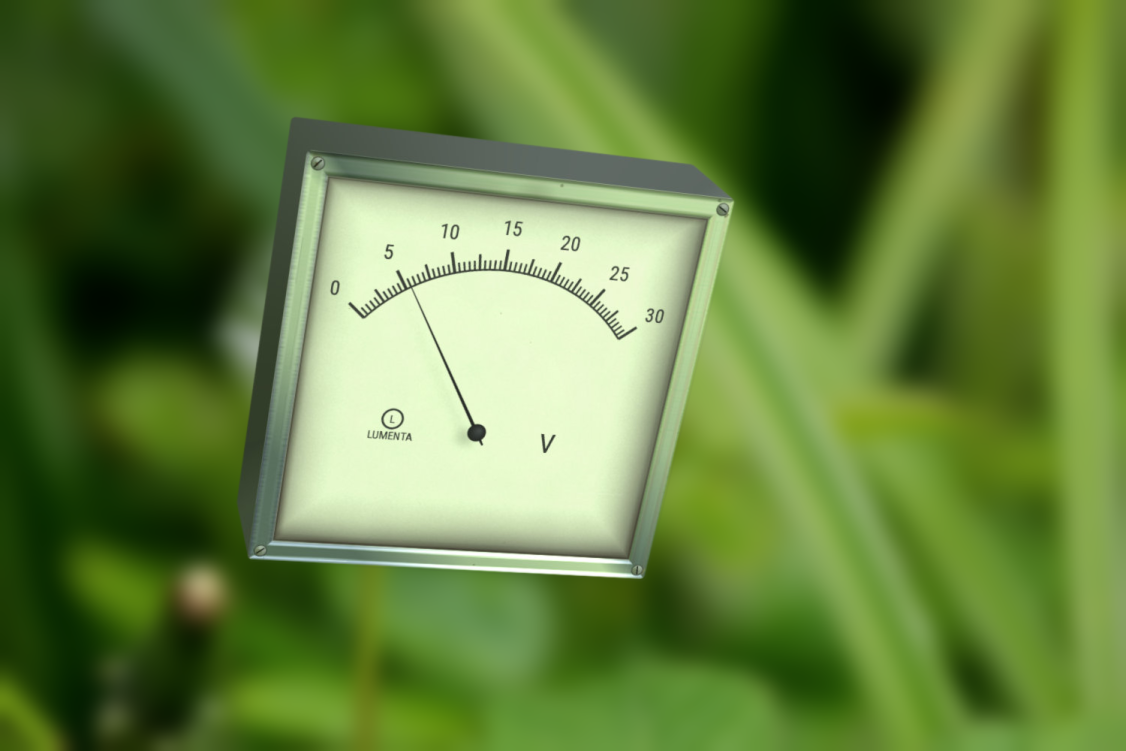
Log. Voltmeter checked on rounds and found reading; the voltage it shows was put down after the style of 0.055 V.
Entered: 5.5 V
